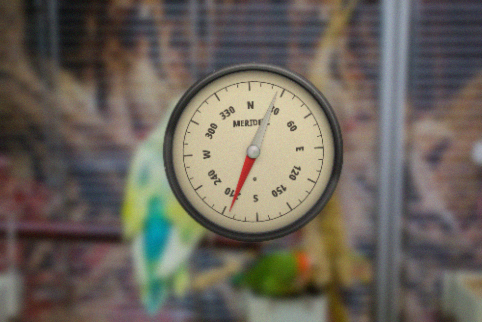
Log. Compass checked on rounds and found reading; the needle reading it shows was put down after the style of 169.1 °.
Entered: 205 °
